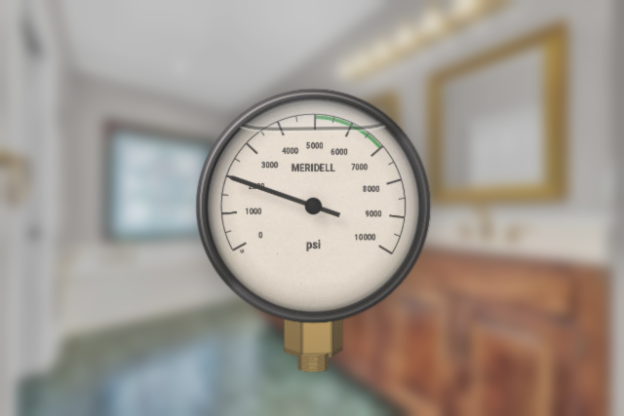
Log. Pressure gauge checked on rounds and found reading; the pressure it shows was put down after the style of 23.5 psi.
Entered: 2000 psi
